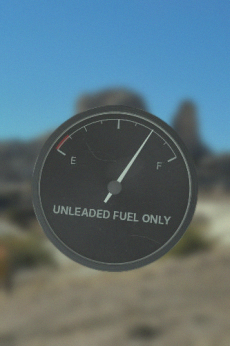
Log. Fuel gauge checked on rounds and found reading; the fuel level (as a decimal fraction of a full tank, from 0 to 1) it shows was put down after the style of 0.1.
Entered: 0.75
